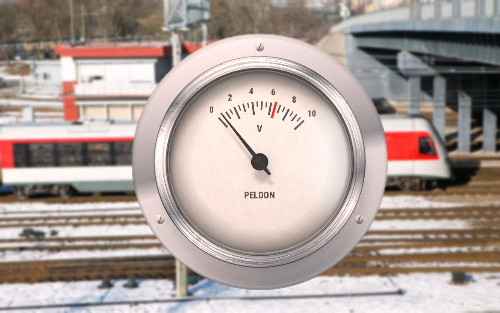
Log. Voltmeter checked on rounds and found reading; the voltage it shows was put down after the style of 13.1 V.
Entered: 0.5 V
